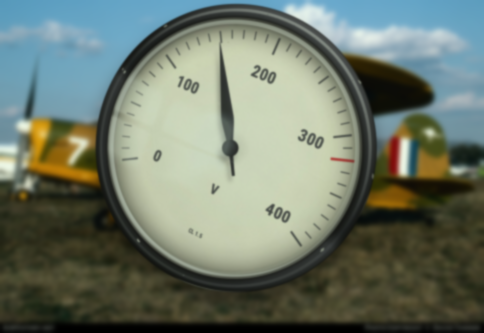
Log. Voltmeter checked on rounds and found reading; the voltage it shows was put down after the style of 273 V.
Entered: 150 V
